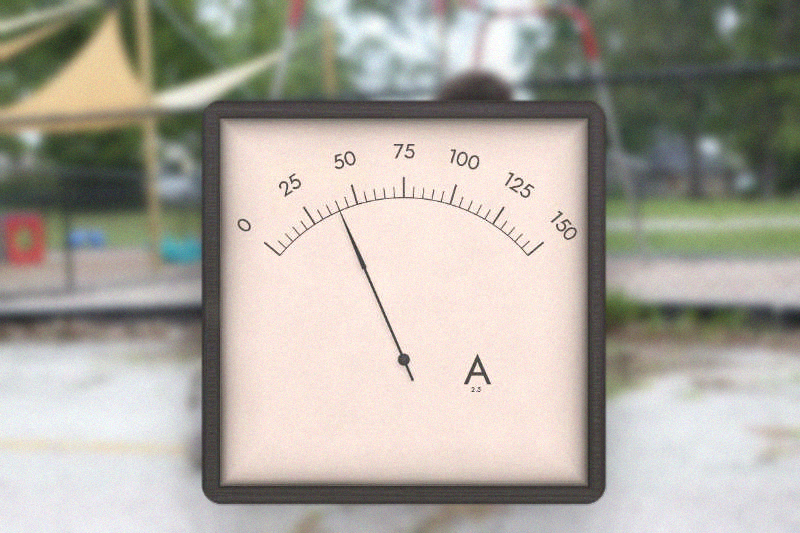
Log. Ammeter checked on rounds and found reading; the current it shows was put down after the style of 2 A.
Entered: 40 A
